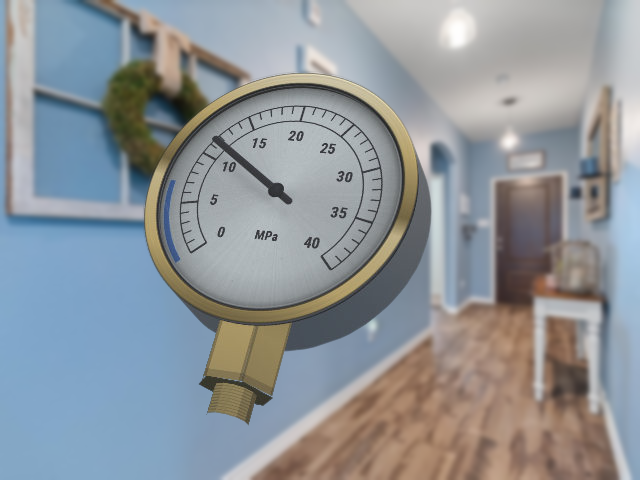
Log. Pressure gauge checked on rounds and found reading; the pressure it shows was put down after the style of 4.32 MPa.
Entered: 11.5 MPa
